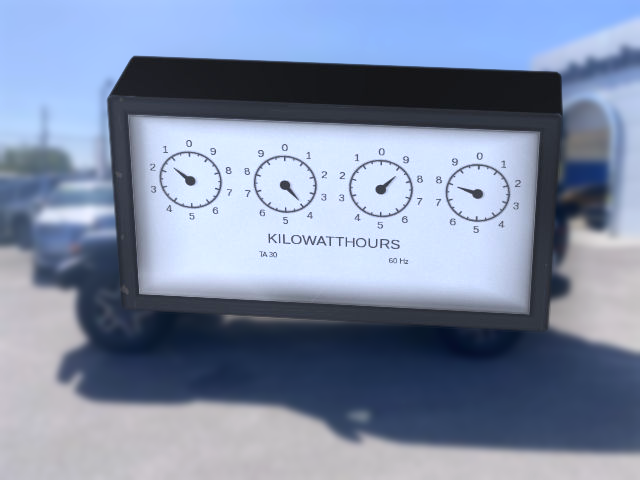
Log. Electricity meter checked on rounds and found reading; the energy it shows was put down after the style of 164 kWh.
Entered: 1388 kWh
